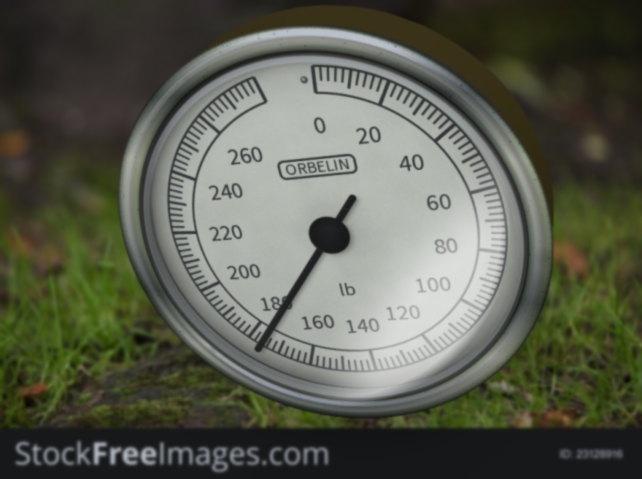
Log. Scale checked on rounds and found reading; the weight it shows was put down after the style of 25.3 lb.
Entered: 176 lb
